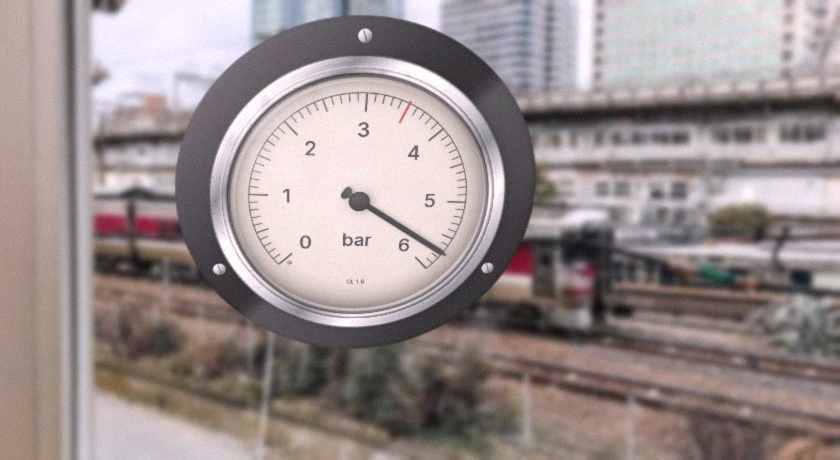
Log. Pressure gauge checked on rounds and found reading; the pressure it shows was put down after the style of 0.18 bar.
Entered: 5.7 bar
